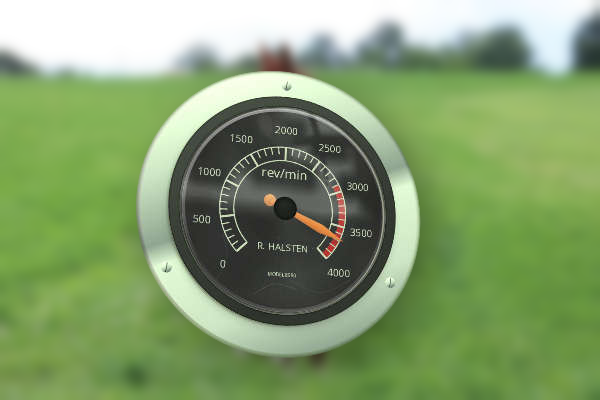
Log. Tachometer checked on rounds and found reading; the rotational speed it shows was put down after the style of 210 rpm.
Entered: 3700 rpm
